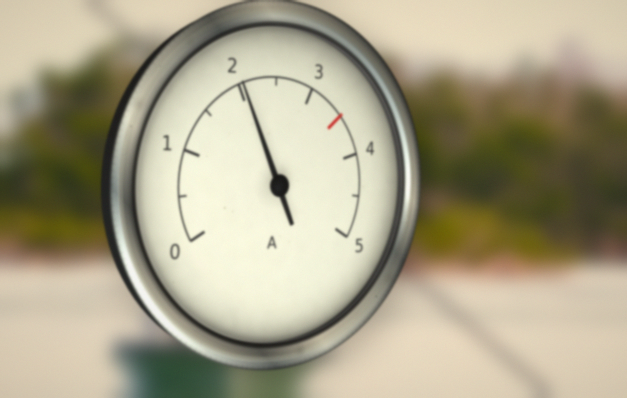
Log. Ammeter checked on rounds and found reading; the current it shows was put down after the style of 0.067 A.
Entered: 2 A
